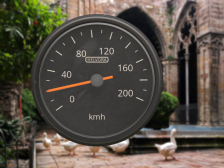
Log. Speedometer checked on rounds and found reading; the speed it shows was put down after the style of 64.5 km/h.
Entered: 20 km/h
